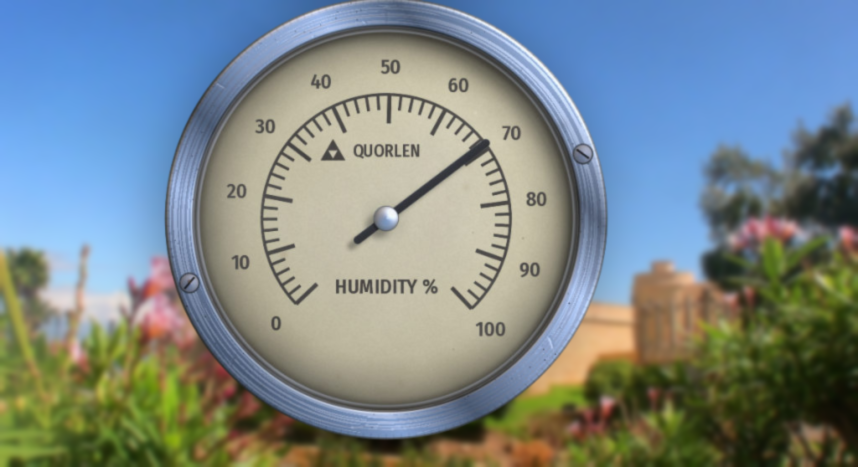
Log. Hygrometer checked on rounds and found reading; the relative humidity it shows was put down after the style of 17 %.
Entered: 69 %
